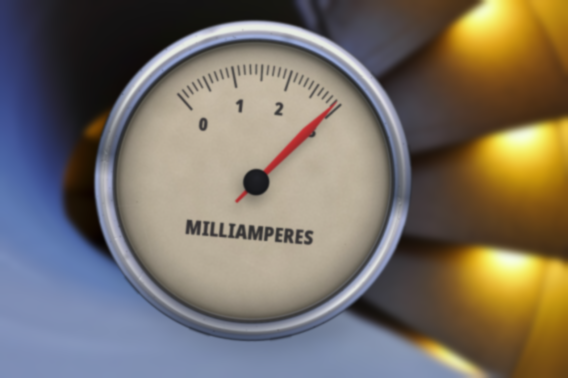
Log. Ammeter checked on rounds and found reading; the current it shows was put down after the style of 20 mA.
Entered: 2.9 mA
